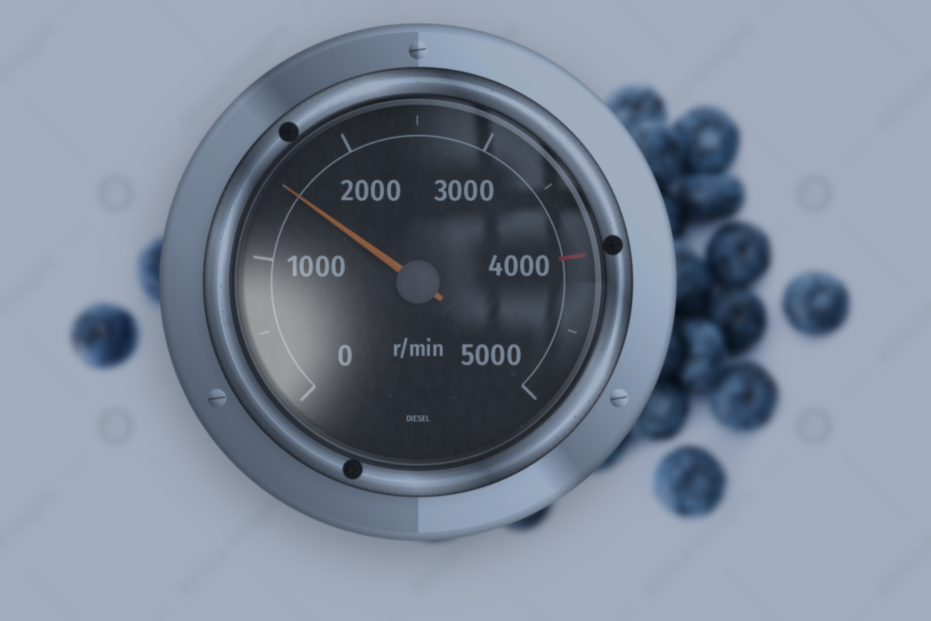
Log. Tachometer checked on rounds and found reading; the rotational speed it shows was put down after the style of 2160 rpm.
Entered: 1500 rpm
